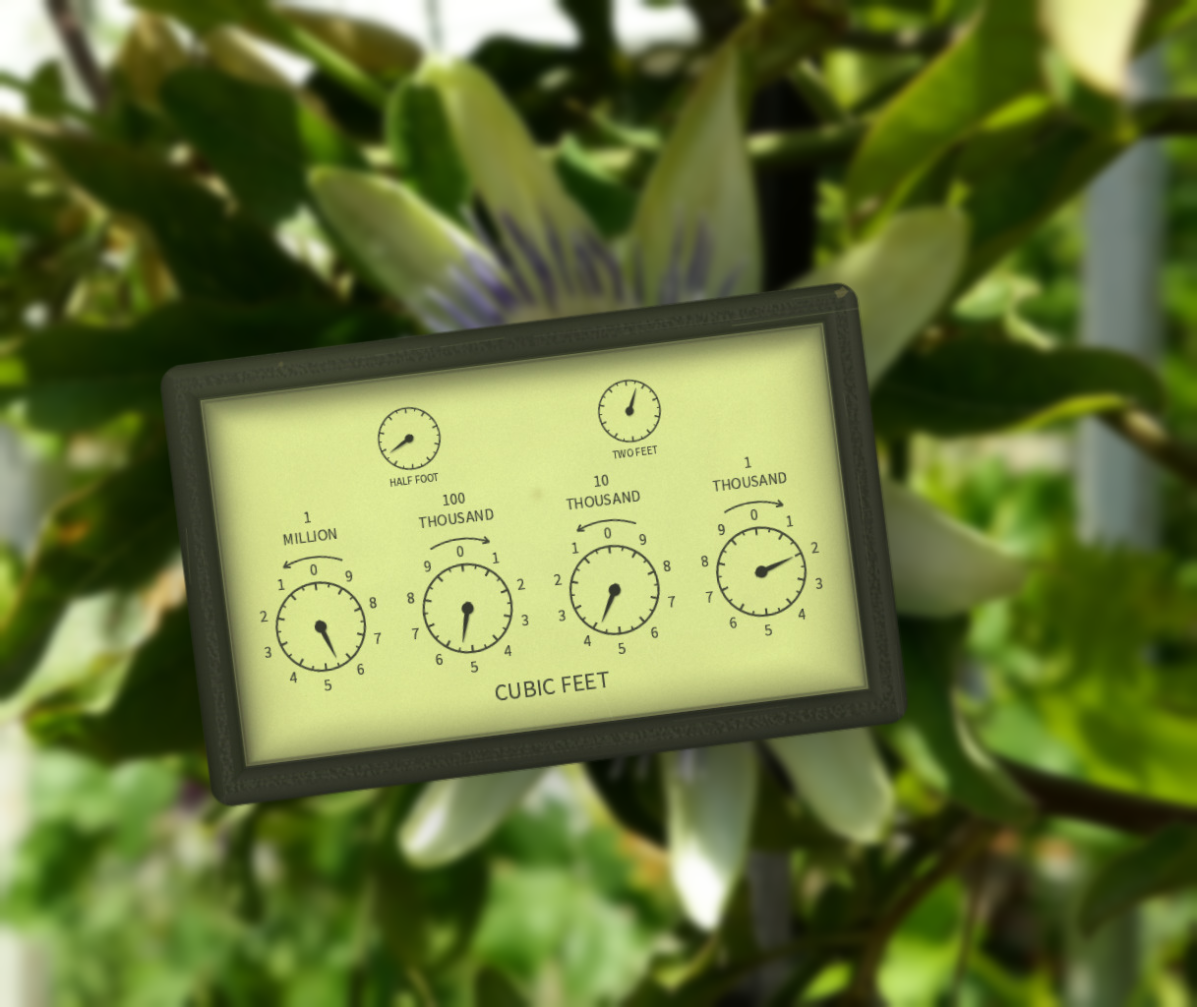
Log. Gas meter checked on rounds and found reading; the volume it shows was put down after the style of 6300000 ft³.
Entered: 554200 ft³
